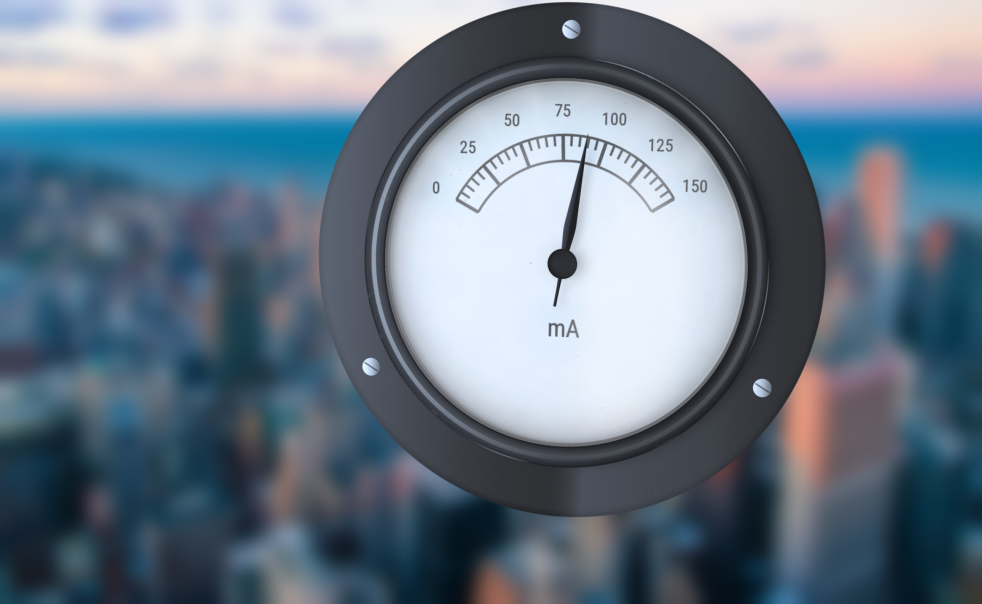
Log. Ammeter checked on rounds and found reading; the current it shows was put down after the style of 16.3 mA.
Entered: 90 mA
